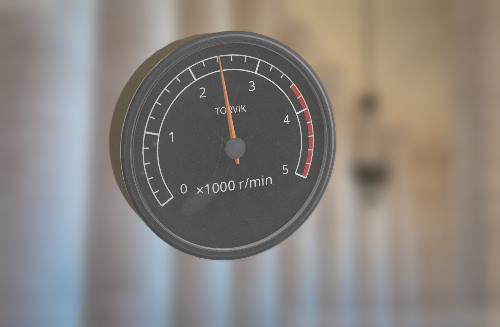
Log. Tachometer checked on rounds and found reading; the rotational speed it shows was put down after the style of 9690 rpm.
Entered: 2400 rpm
